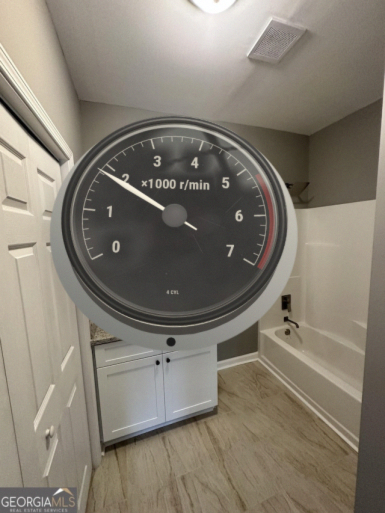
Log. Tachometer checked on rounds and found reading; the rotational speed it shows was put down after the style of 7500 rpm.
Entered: 1800 rpm
